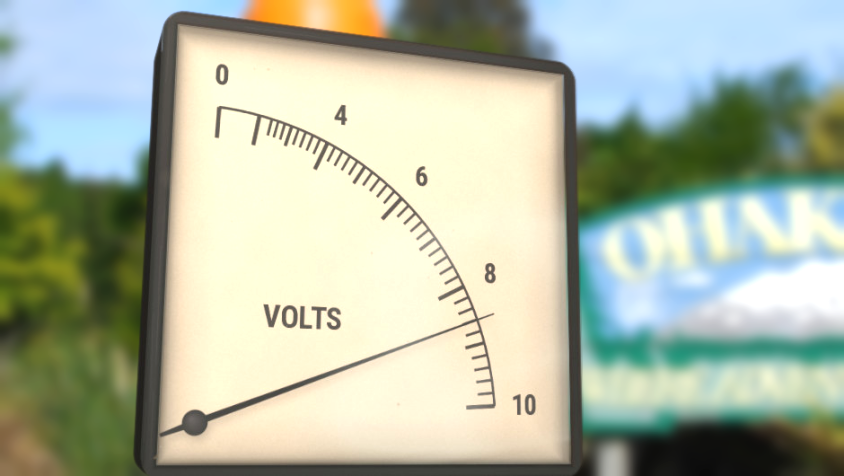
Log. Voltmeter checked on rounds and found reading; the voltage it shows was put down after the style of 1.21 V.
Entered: 8.6 V
